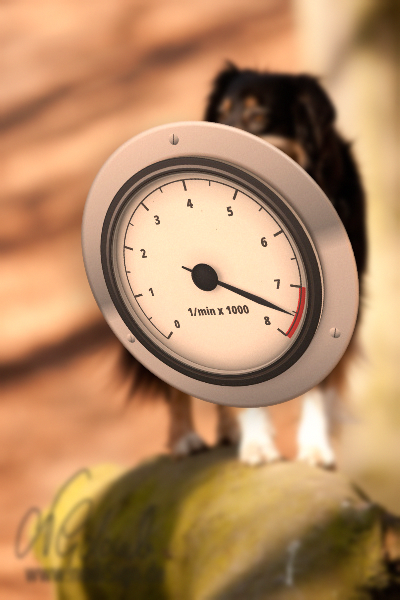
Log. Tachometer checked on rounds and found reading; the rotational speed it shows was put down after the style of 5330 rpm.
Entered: 7500 rpm
